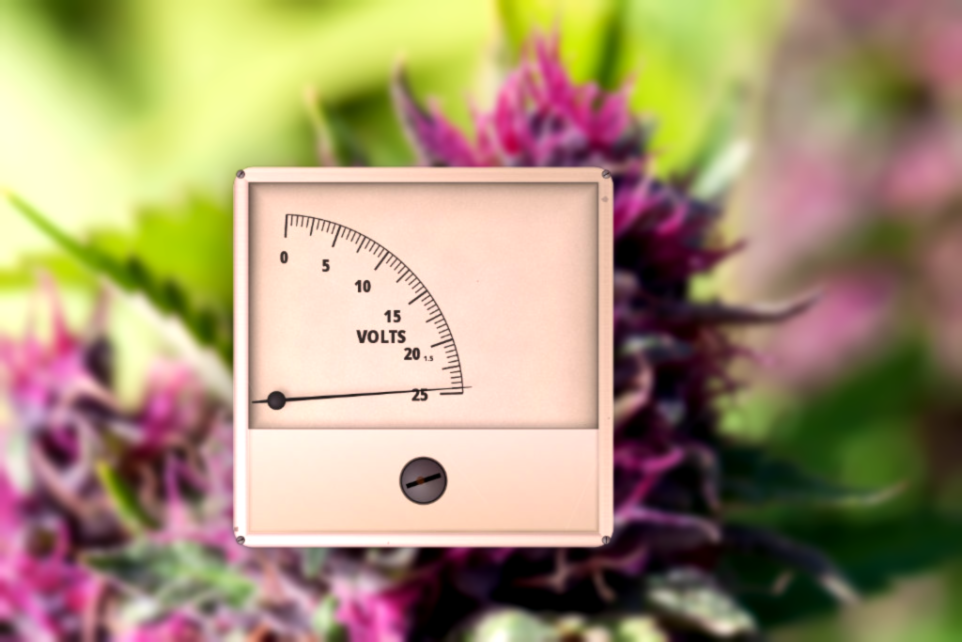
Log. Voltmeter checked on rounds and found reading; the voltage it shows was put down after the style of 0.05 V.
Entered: 24.5 V
